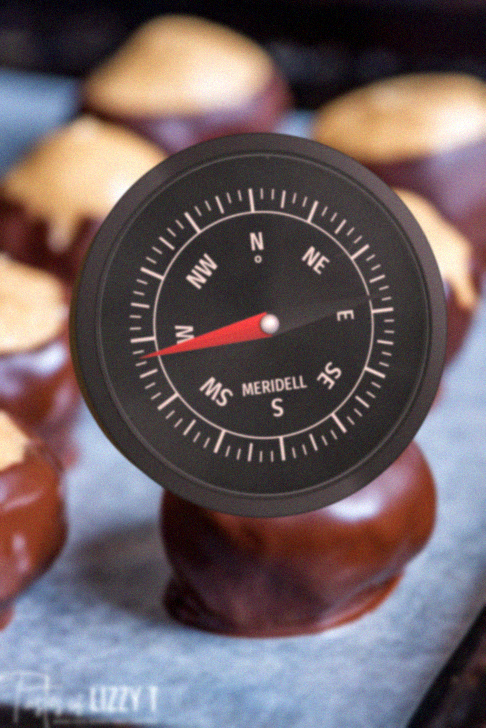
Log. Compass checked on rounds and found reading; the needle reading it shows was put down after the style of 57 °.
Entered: 262.5 °
